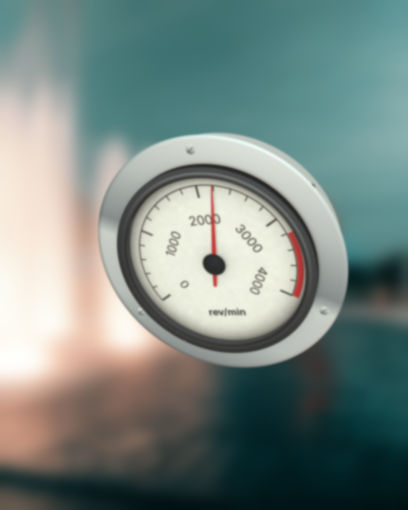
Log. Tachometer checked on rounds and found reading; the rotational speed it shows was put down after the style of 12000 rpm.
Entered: 2200 rpm
